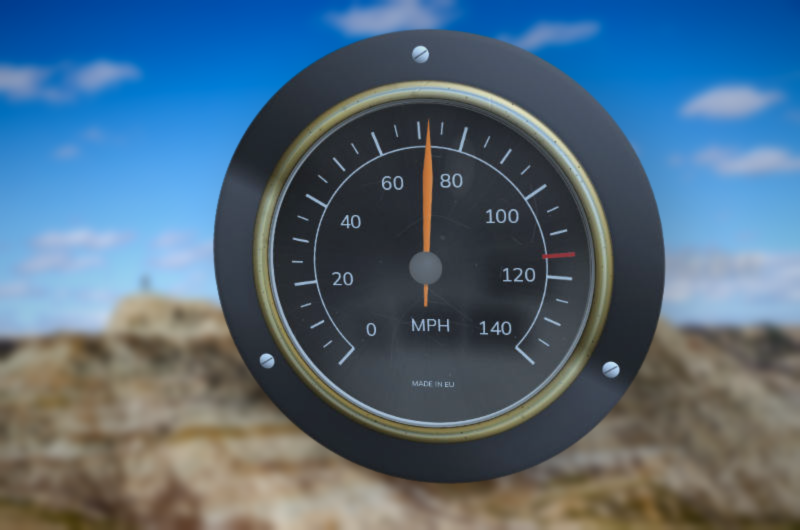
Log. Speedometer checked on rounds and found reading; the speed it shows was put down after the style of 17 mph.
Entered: 72.5 mph
